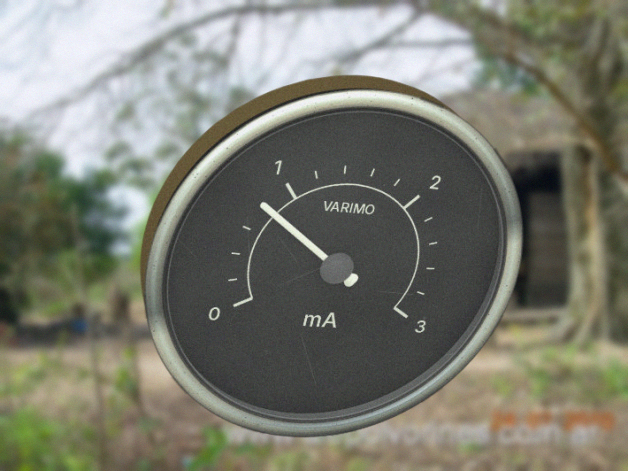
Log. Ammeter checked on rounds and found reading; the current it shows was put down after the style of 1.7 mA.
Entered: 0.8 mA
